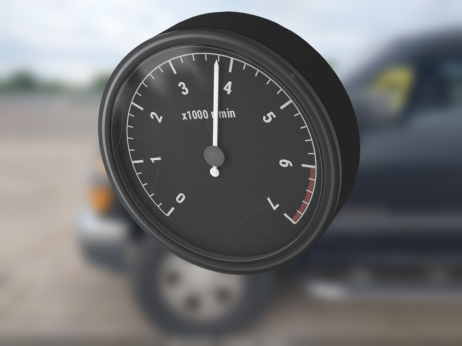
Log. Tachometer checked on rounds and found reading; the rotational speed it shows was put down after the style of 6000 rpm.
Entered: 3800 rpm
